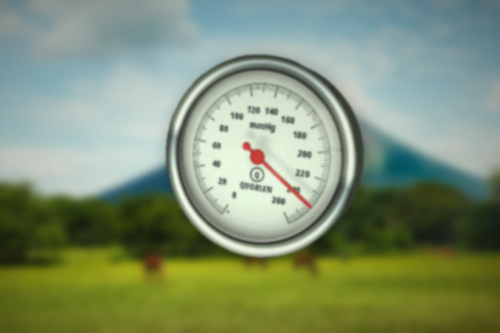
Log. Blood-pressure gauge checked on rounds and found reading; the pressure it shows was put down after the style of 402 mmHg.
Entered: 240 mmHg
